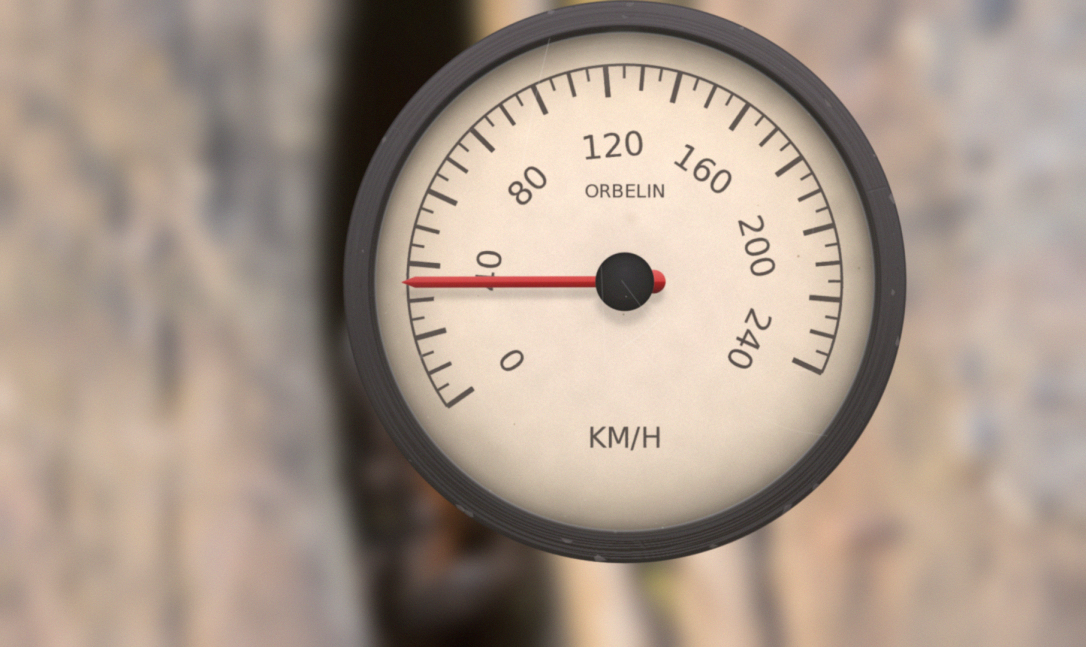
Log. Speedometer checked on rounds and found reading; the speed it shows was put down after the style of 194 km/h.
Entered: 35 km/h
